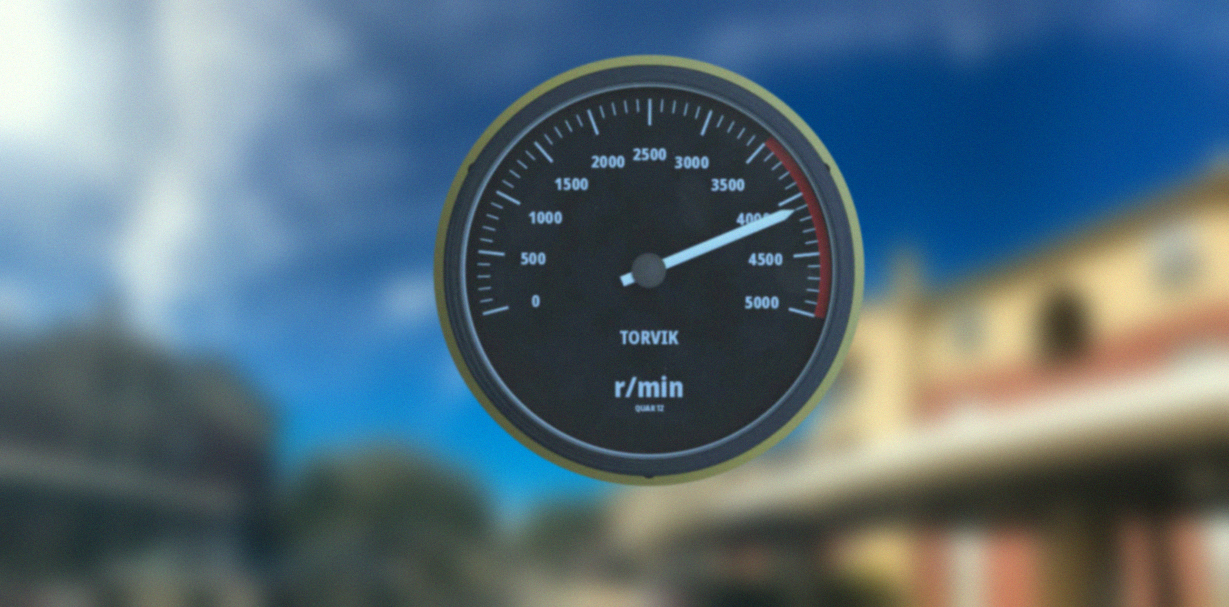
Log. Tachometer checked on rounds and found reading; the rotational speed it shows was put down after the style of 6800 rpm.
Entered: 4100 rpm
